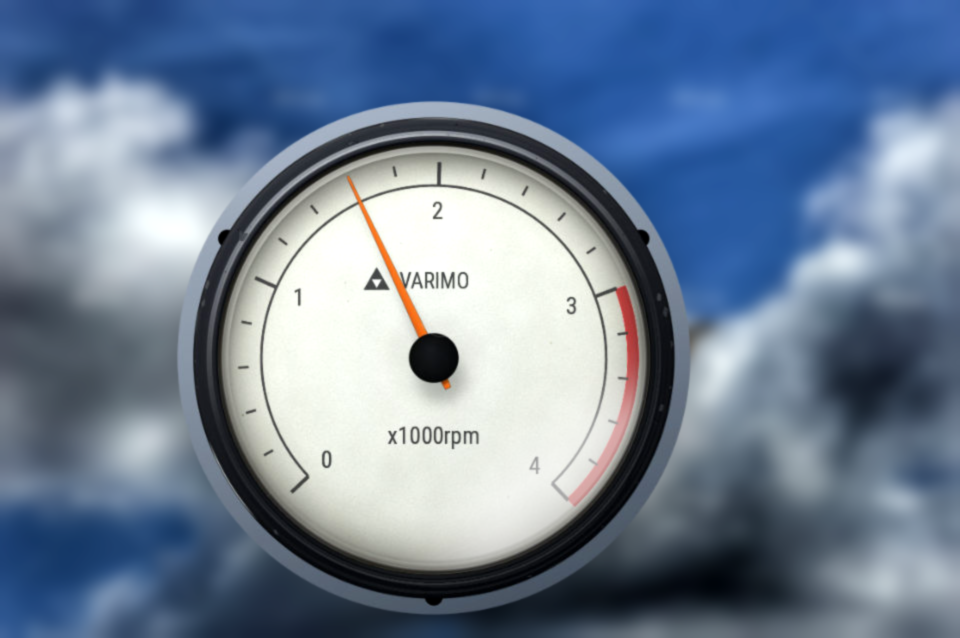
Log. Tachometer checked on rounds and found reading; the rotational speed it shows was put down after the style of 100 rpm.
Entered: 1600 rpm
